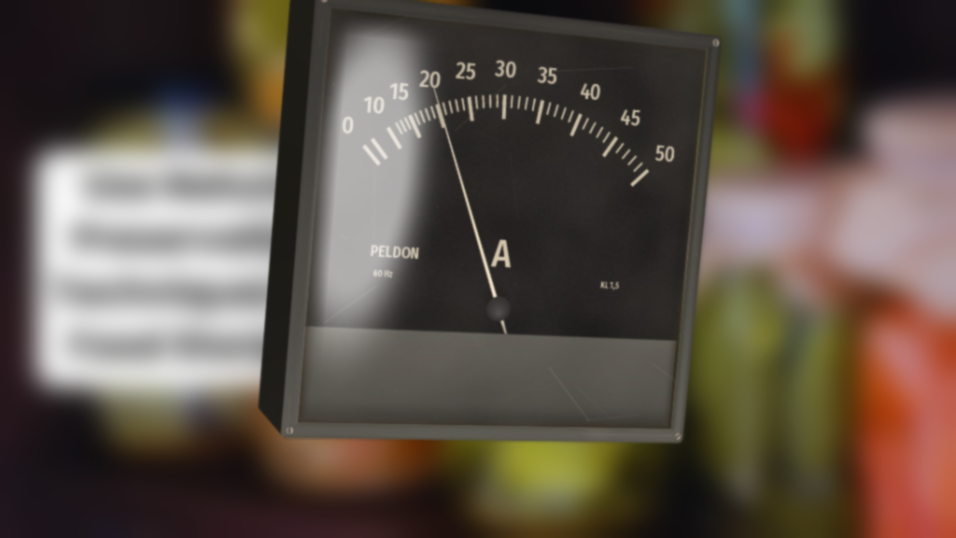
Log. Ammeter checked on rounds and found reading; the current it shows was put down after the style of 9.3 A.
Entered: 20 A
